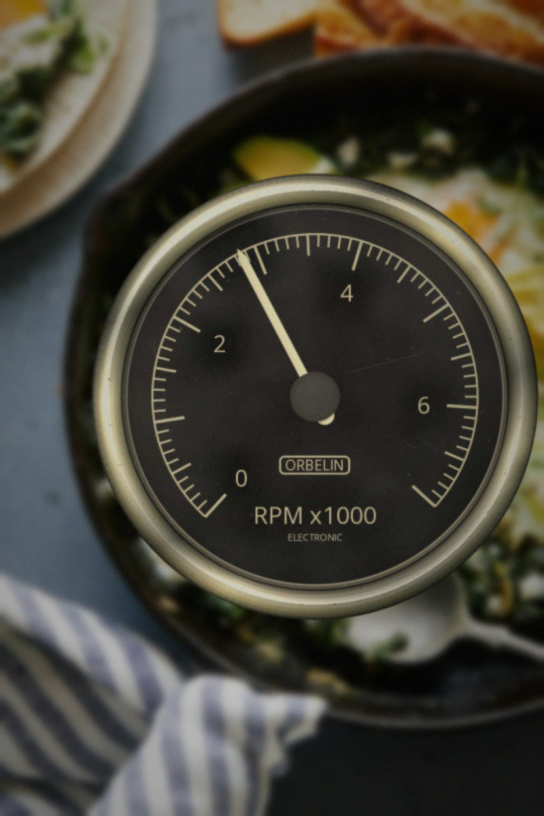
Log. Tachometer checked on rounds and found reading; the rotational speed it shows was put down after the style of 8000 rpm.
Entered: 2850 rpm
